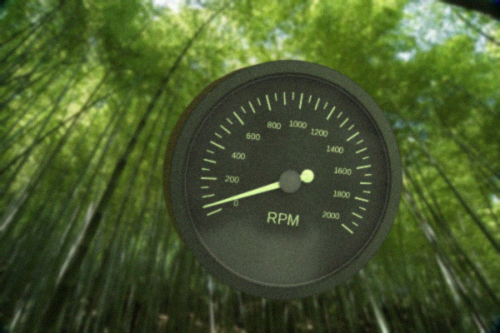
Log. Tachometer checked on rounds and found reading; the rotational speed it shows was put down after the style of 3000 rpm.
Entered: 50 rpm
